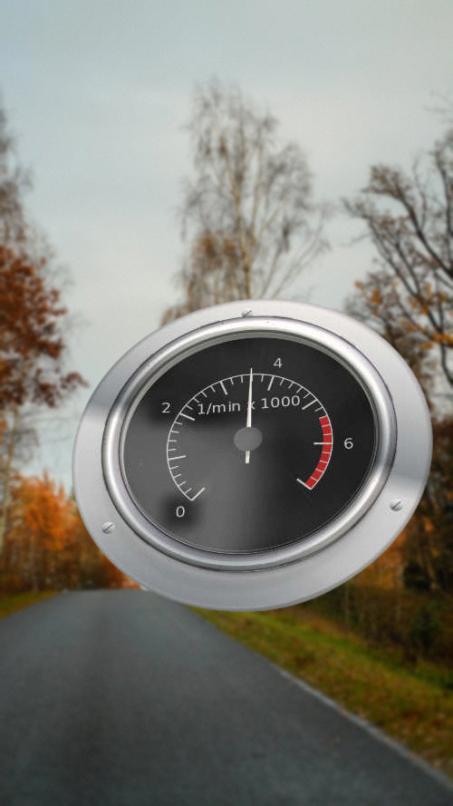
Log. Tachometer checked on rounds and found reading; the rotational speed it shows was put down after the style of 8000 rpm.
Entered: 3600 rpm
